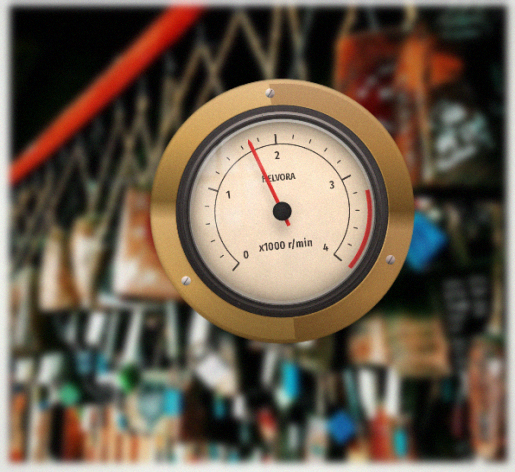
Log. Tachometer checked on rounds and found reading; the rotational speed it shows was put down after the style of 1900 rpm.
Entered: 1700 rpm
